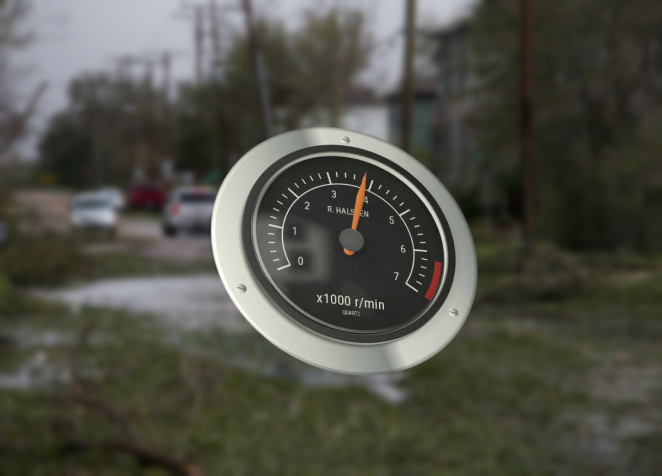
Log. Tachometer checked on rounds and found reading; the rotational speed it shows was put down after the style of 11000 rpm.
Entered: 3800 rpm
